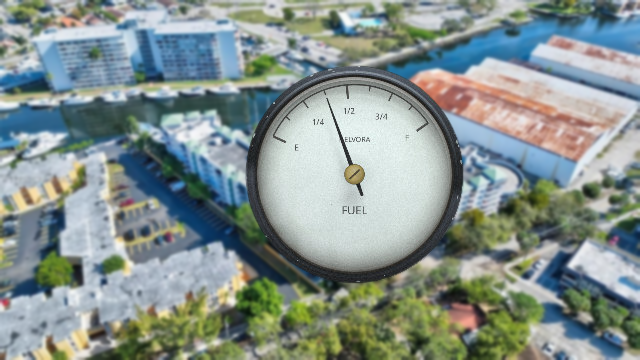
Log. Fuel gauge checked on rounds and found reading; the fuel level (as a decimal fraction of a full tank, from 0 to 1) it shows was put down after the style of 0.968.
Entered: 0.375
